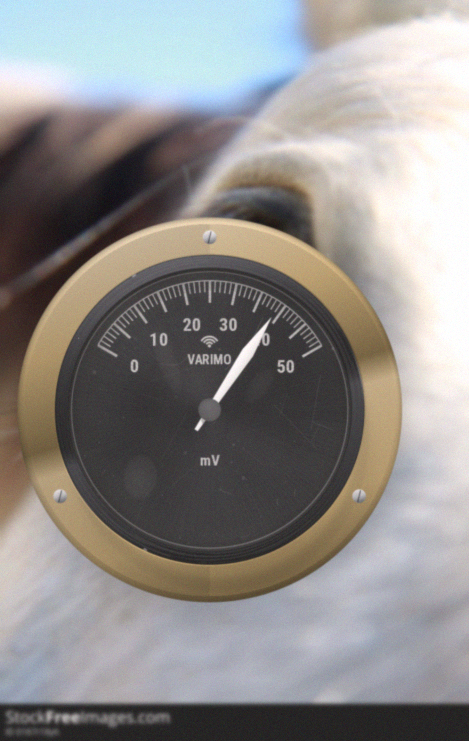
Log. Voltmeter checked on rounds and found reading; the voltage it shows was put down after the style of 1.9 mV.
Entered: 39 mV
